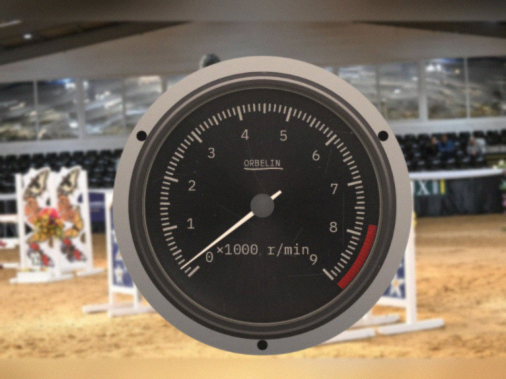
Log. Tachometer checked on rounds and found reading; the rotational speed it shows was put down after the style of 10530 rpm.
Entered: 200 rpm
